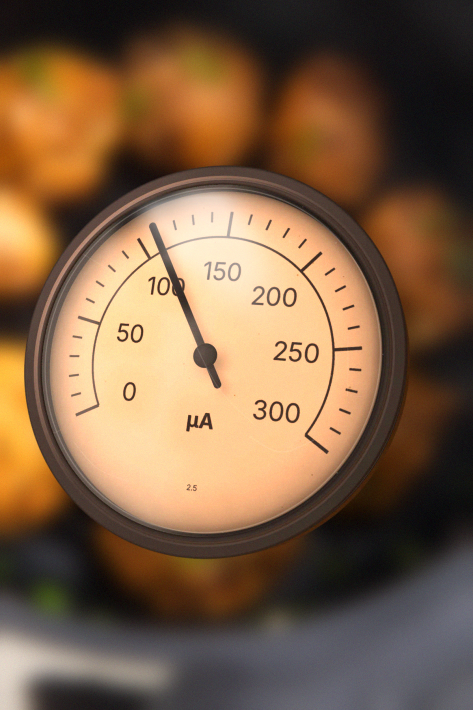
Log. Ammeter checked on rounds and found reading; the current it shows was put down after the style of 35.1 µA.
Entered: 110 µA
